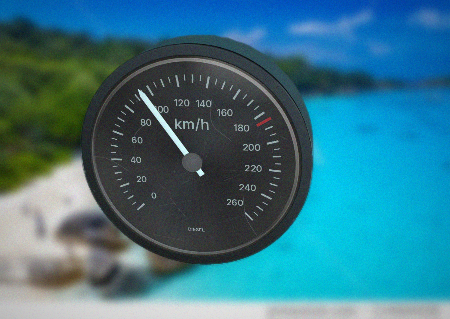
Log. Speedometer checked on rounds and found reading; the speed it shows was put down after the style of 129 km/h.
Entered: 95 km/h
